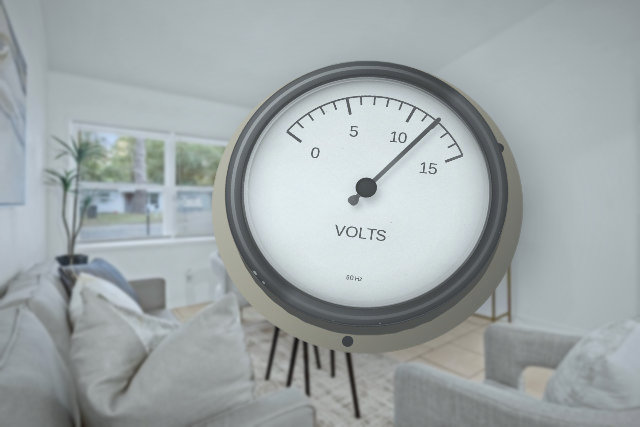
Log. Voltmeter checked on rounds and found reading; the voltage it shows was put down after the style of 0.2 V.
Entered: 12 V
